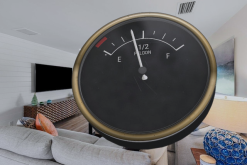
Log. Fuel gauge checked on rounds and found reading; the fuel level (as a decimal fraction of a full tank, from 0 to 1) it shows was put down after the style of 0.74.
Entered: 0.375
